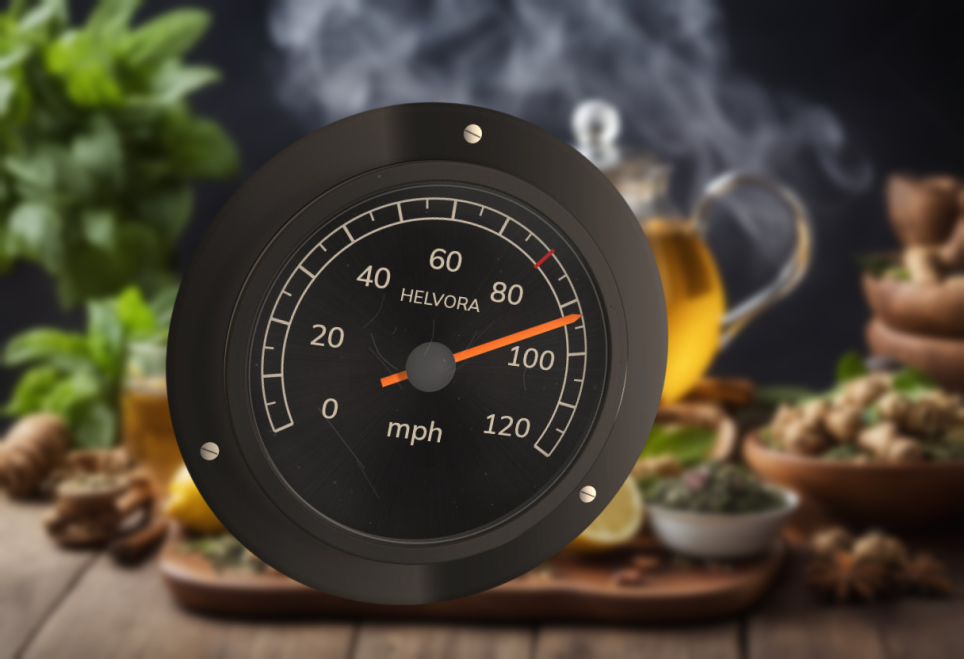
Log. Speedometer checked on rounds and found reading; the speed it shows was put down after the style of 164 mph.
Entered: 92.5 mph
